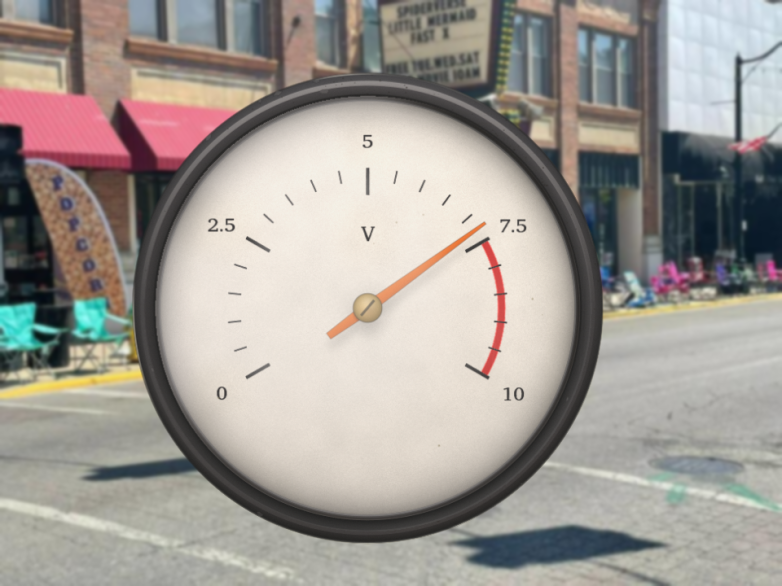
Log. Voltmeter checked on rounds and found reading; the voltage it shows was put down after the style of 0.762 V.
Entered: 7.25 V
